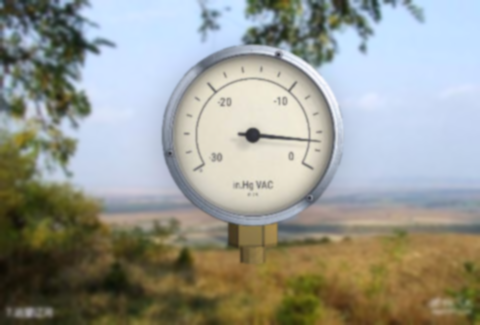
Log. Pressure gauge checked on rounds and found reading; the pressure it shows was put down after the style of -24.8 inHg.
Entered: -3 inHg
